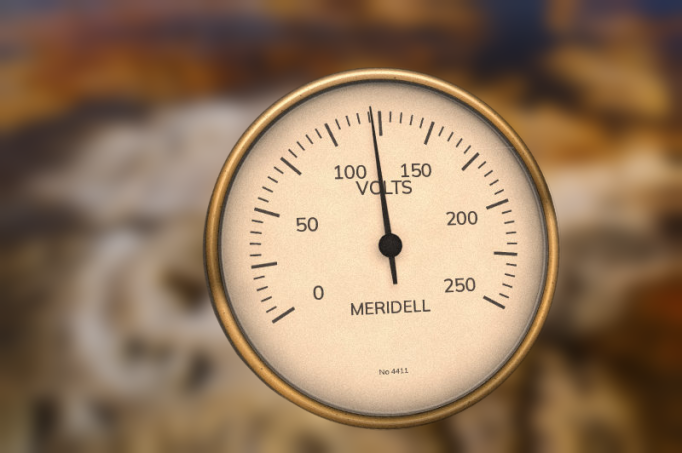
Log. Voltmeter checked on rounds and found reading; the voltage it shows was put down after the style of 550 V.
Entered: 120 V
